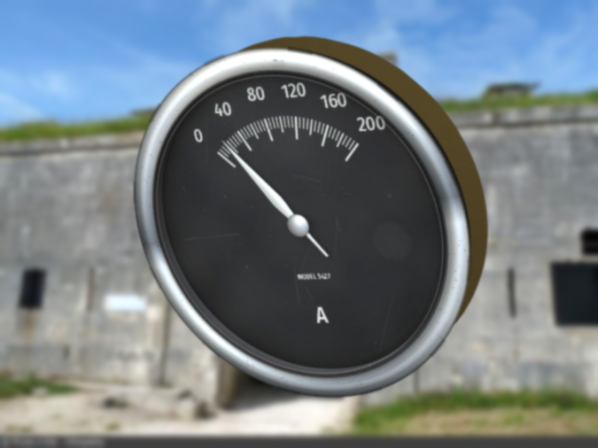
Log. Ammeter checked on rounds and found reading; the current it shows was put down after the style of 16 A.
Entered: 20 A
